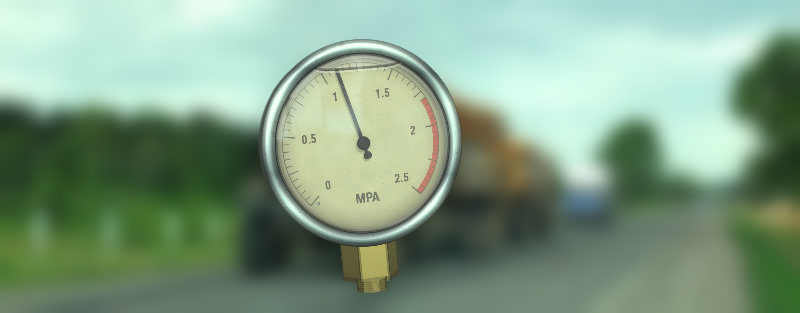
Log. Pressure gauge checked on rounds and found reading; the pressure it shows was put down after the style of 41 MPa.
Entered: 1.1 MPa
